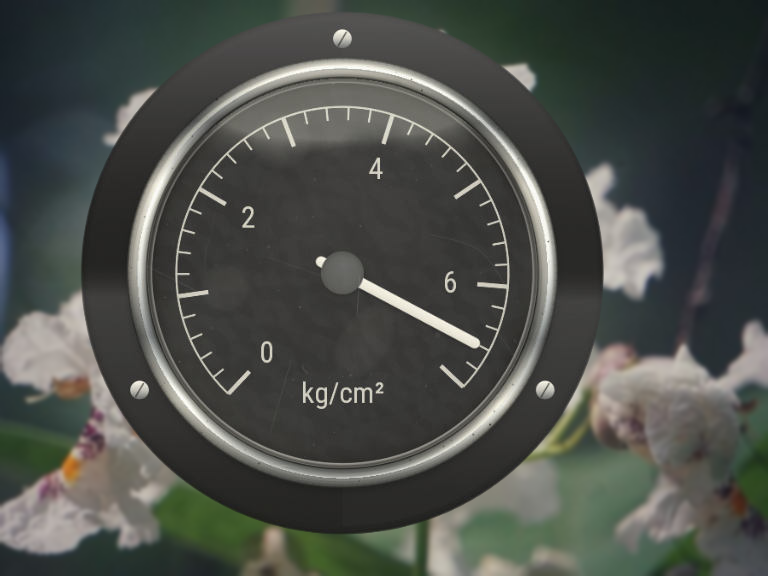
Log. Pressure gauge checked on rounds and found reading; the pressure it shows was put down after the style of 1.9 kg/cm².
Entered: 6.6 kg/cm²
